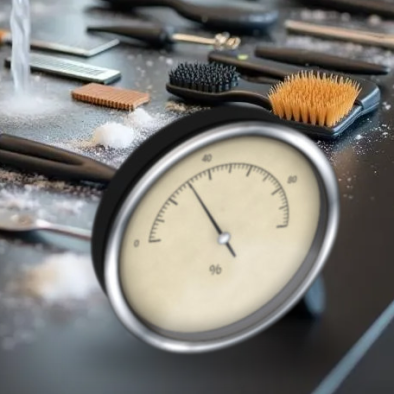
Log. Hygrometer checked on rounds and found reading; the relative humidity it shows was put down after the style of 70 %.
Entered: 30 %
